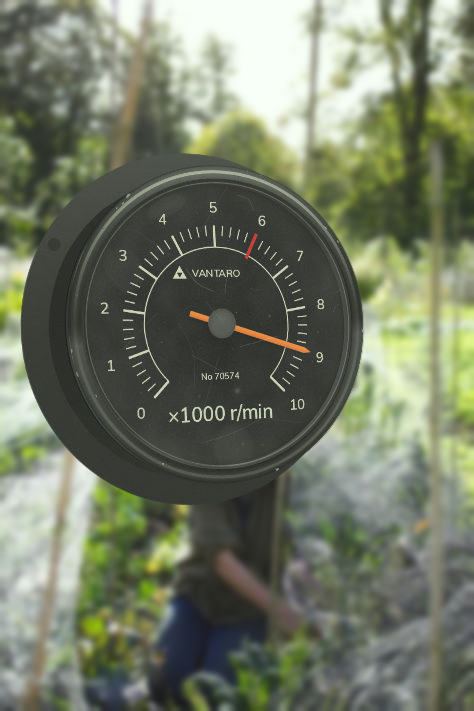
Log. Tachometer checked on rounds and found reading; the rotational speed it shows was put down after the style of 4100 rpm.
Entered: 9000 rpm
